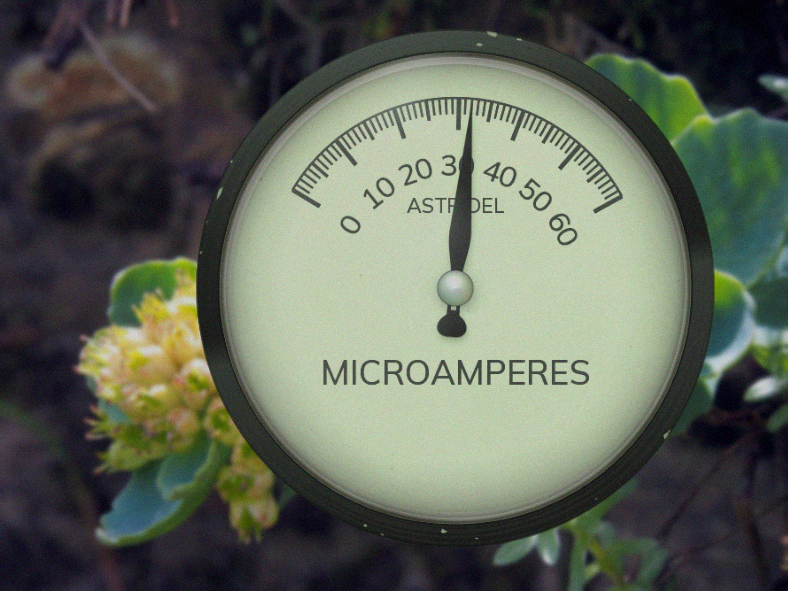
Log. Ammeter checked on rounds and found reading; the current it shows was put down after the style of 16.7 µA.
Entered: 32 µA
